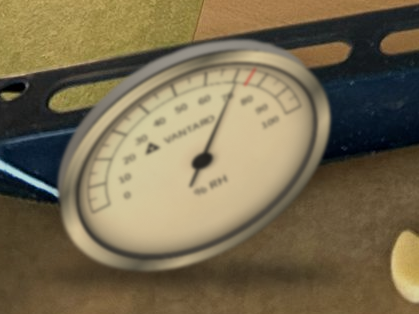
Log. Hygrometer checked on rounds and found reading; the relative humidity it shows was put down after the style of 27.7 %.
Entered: 70 %
